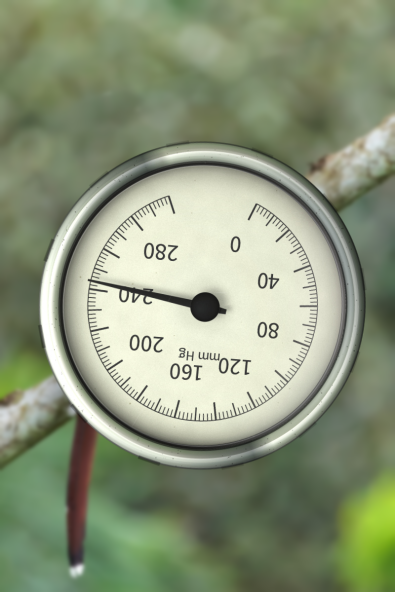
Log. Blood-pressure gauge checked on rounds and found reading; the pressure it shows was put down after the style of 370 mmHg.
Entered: 244 mmHg
